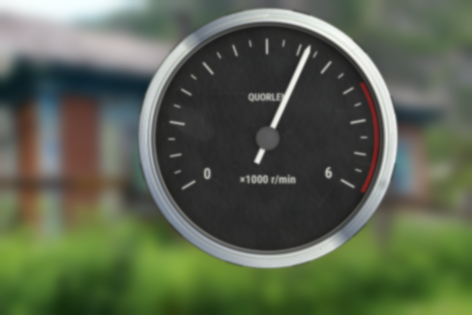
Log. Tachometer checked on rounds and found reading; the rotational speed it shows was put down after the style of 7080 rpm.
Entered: 3625 rpm
